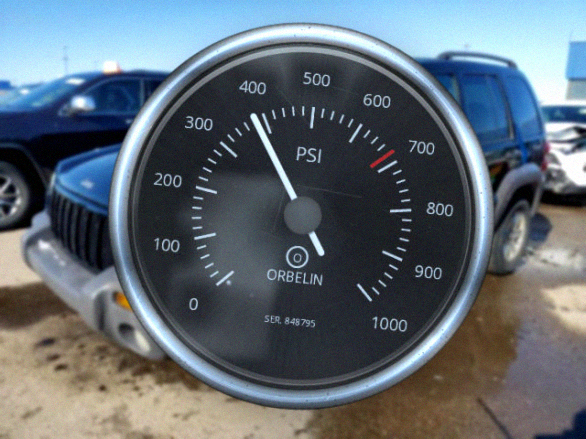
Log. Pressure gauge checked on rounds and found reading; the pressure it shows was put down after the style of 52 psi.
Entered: 380 psi
